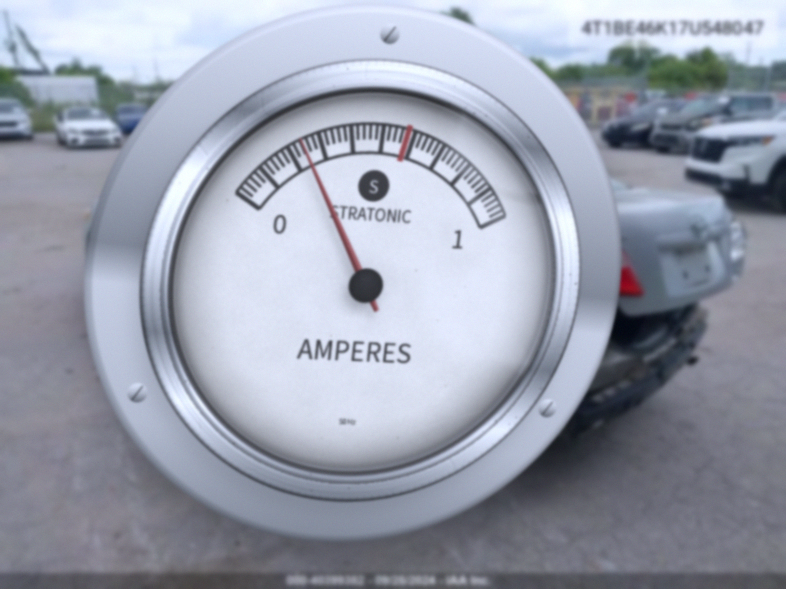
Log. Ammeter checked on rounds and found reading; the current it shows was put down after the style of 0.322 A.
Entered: 0.24 A
